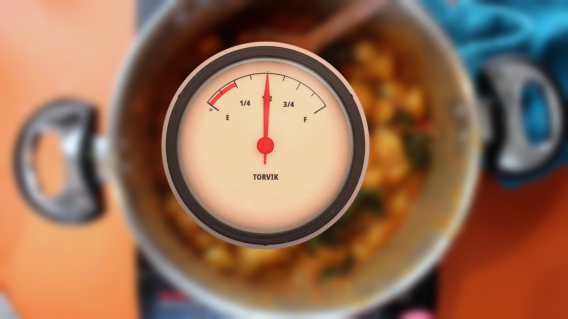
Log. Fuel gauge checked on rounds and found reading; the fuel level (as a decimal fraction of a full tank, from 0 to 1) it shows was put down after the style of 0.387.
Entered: 0.5
